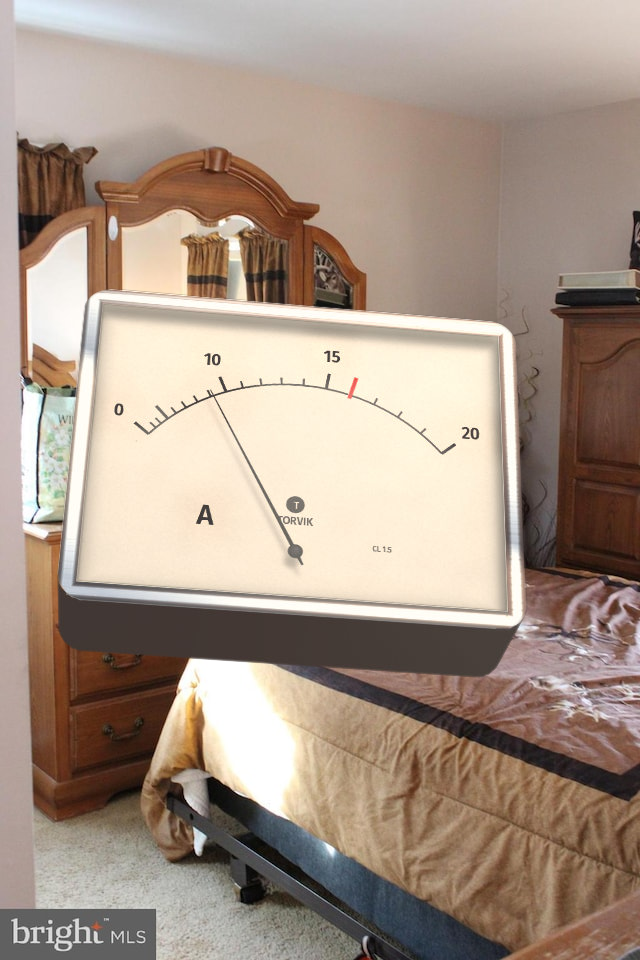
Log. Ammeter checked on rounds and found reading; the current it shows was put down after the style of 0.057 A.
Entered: 9 A
